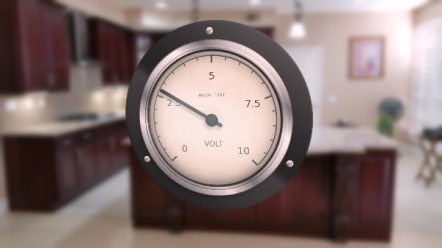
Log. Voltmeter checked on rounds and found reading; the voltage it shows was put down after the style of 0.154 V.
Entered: 2.75 V
